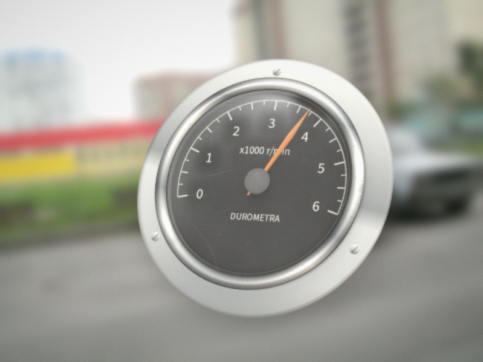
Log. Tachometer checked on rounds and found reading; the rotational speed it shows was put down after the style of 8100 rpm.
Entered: 3750 rpm
